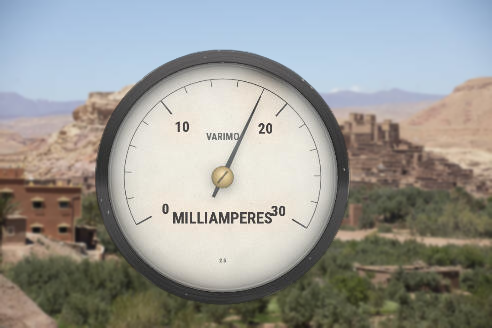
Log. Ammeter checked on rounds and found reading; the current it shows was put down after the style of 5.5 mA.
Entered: 18 mA
